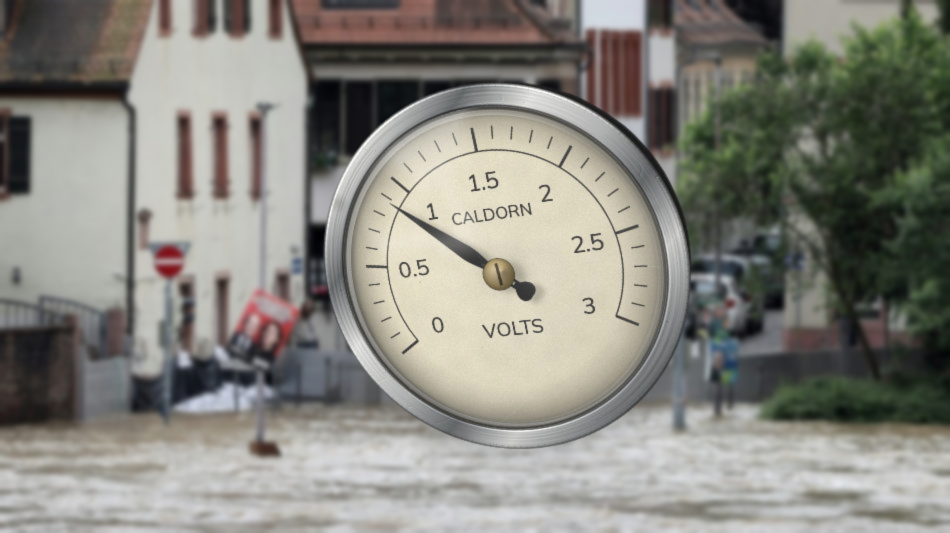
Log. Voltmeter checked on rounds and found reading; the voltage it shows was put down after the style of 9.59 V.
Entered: 0.9 V
